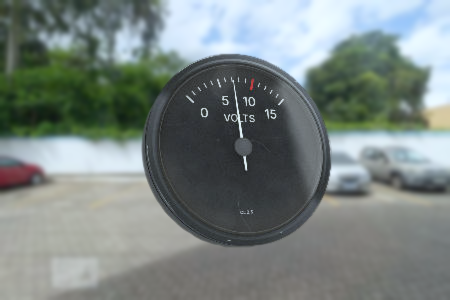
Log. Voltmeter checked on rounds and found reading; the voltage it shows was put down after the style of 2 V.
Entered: 7 V
